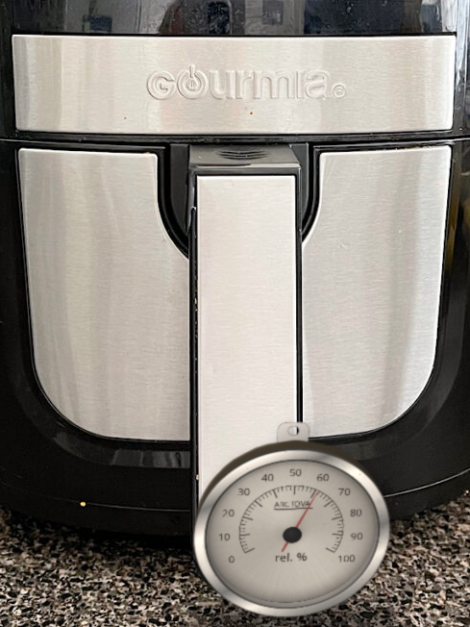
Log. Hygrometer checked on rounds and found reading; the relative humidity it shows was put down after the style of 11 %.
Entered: 60 %
